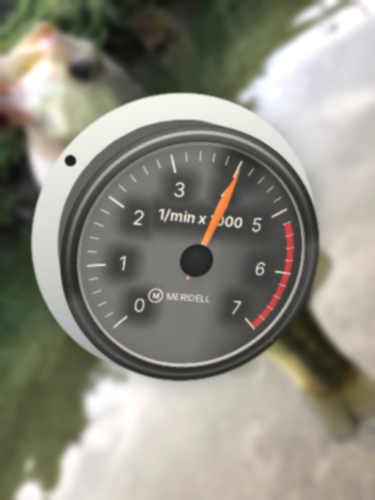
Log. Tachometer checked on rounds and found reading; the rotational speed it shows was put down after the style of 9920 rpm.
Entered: 4000 rpm
